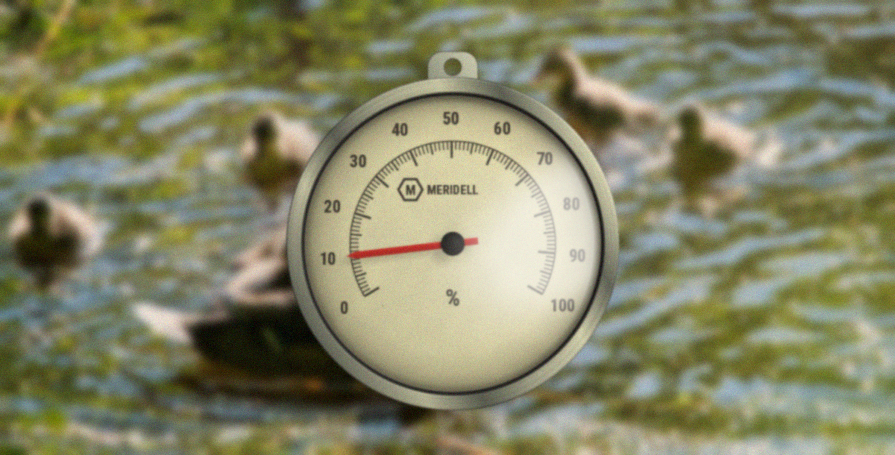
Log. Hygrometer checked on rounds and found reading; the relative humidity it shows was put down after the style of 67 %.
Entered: 10 %
